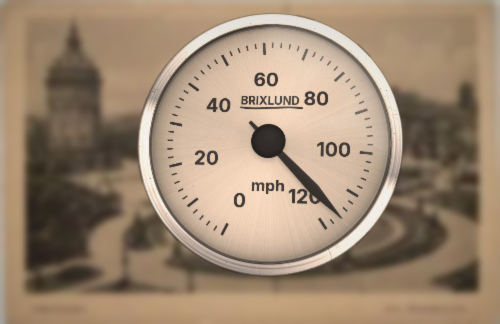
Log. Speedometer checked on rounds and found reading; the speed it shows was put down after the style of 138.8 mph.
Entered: 116 mph
